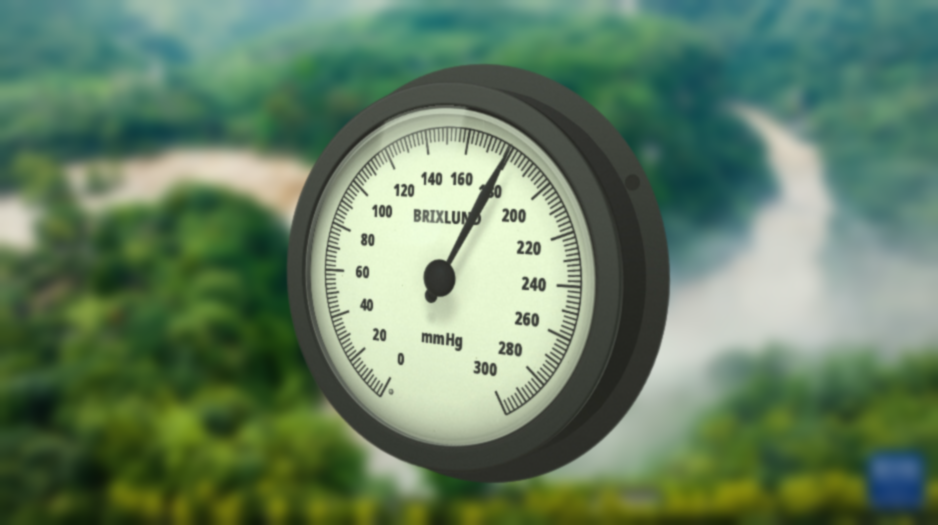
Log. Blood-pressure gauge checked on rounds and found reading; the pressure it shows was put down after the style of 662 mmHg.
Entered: 180 mmHg
